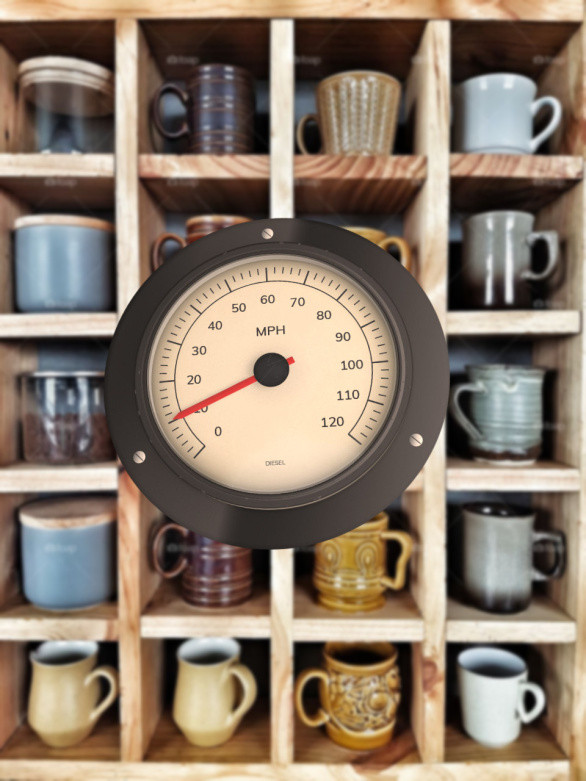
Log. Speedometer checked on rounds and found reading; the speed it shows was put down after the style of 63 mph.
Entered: 10 mph
